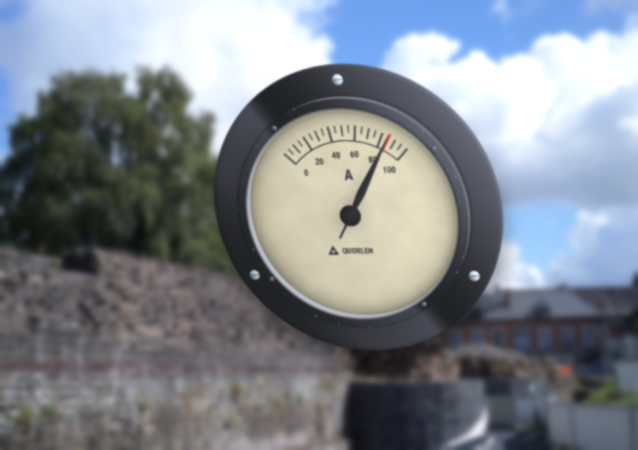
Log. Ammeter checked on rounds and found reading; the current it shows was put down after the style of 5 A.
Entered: 85 A
